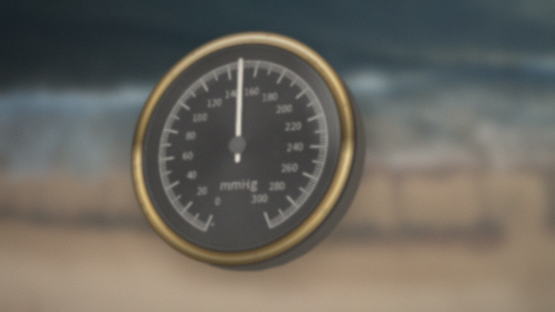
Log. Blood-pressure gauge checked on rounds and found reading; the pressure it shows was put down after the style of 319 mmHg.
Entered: 150 mmHg
